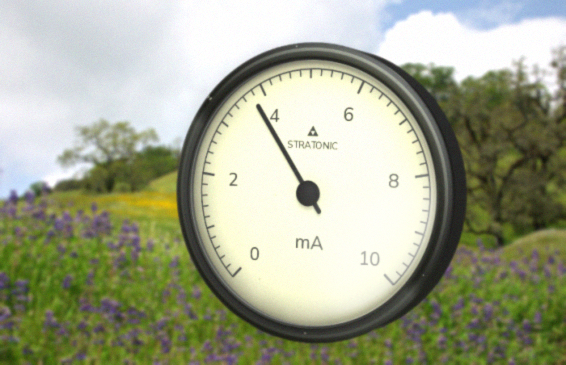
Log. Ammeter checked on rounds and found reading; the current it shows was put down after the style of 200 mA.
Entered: 3.8 mA
